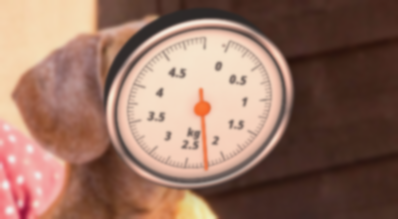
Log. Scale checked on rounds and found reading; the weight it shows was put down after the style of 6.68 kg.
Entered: 2.25 kg
